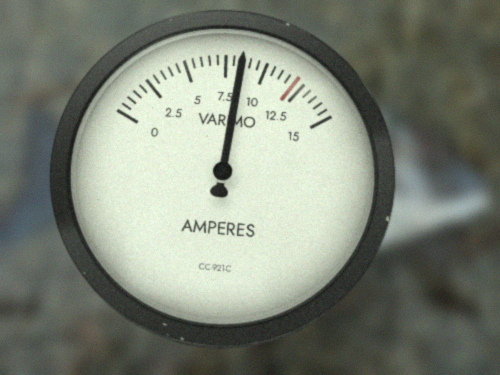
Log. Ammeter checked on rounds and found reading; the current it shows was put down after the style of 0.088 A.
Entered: 8.5 A
